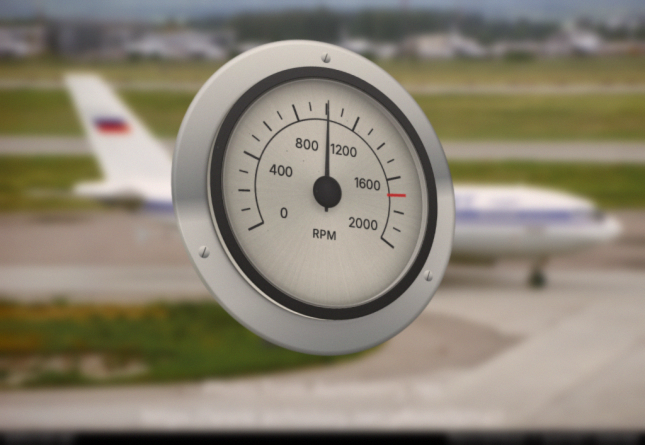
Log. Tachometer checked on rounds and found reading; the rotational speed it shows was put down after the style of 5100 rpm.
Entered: 1000 rpm
